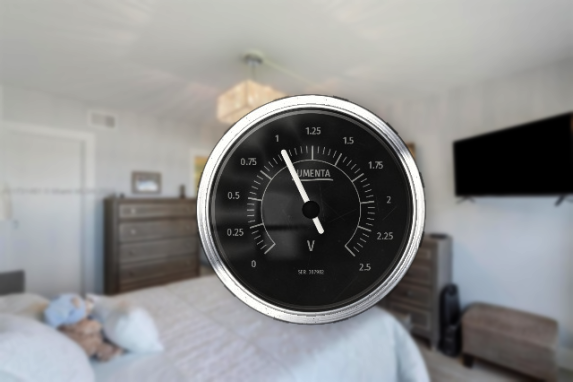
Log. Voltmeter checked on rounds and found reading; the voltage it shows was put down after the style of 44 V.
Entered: 1 V
